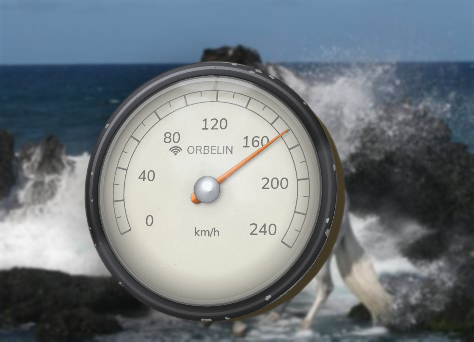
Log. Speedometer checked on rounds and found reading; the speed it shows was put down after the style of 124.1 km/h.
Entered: 170 km/h
